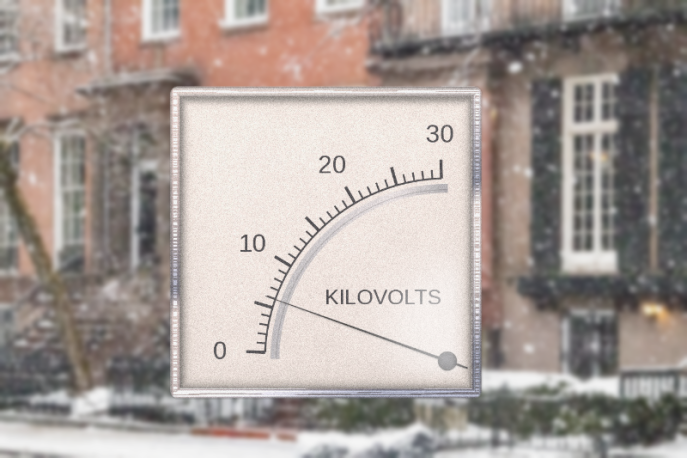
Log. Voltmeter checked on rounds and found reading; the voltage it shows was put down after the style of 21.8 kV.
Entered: 6 kV
